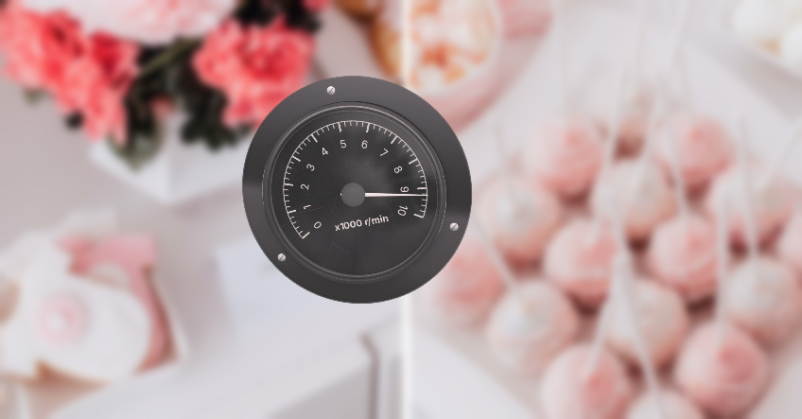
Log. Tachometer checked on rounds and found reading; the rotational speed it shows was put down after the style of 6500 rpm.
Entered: 9200 rpm
